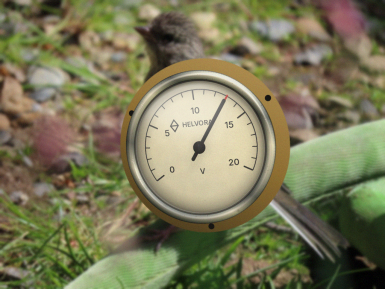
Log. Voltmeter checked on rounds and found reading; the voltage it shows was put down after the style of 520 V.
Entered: 13 V
